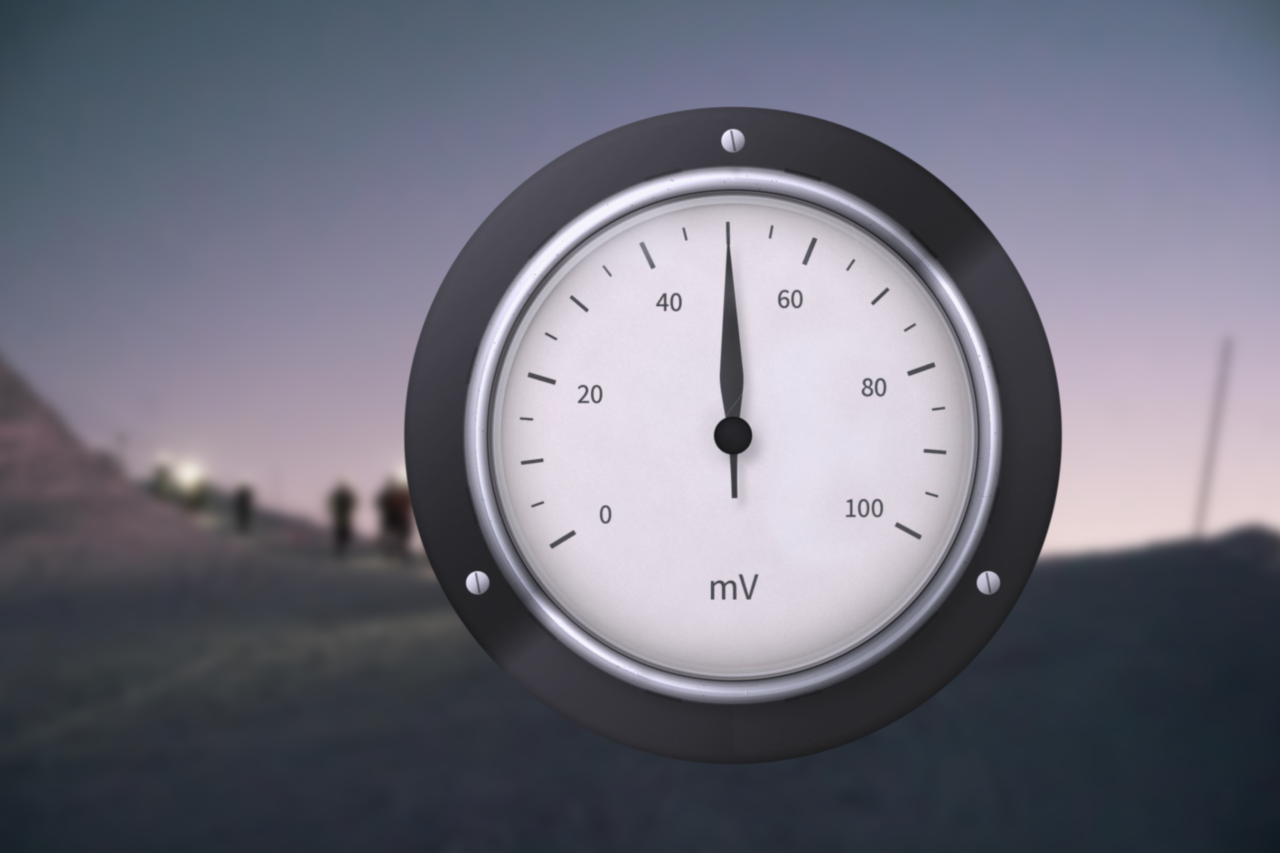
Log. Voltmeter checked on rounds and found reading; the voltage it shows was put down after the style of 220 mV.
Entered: 50 mV
